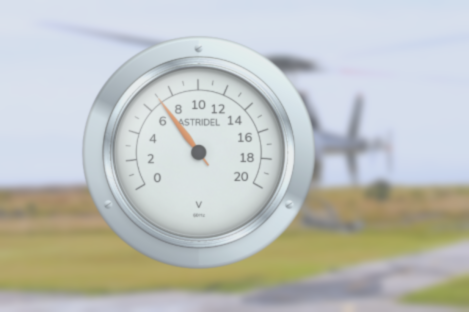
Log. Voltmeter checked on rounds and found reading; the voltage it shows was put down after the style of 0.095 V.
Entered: 7 V
